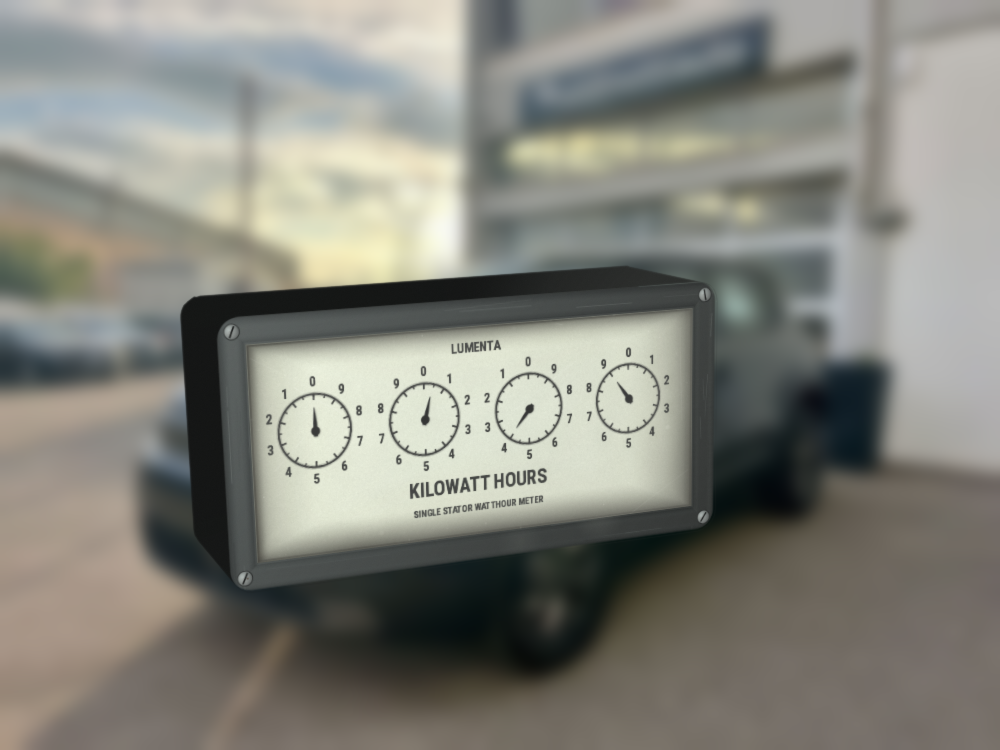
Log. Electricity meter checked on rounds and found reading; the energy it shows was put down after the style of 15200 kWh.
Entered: 39 kWh
